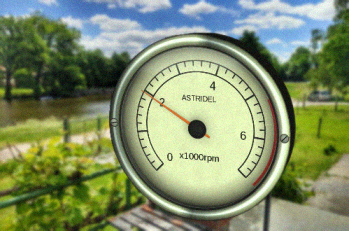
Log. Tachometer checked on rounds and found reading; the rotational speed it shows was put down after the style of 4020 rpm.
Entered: 2000 rpm
